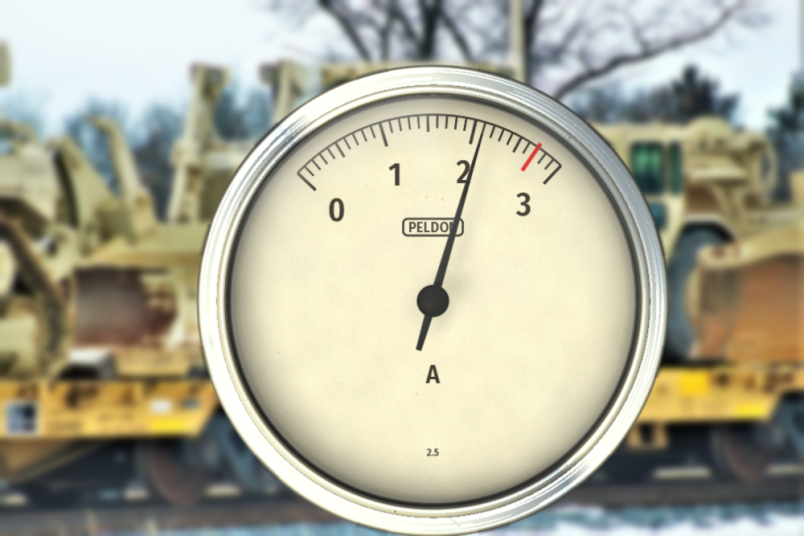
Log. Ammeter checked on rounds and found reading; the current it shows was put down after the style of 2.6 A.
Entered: 2.1 A
